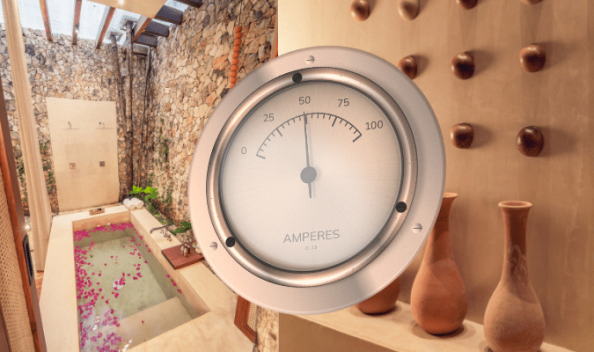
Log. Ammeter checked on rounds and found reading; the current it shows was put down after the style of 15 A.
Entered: 50 A
